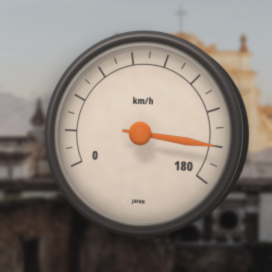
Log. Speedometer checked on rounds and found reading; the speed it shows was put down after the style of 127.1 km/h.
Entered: 160 km/h
